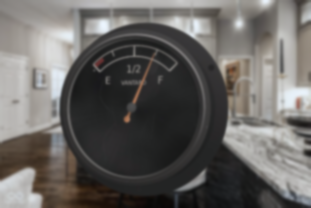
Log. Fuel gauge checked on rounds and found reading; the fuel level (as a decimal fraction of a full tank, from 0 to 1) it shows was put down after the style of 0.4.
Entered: 0.75
